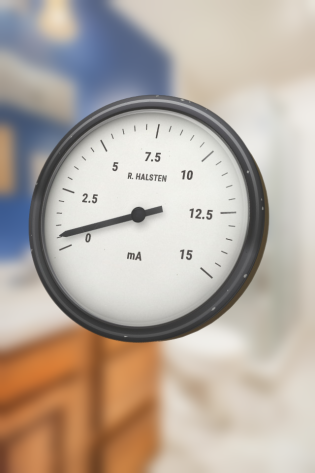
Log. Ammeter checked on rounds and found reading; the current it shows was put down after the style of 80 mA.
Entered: 0.5 mA
